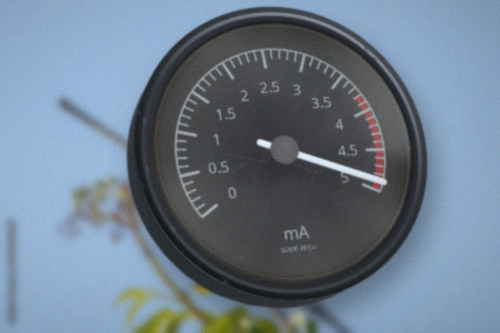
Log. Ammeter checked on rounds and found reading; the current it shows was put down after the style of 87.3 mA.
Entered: 4.9 mA
